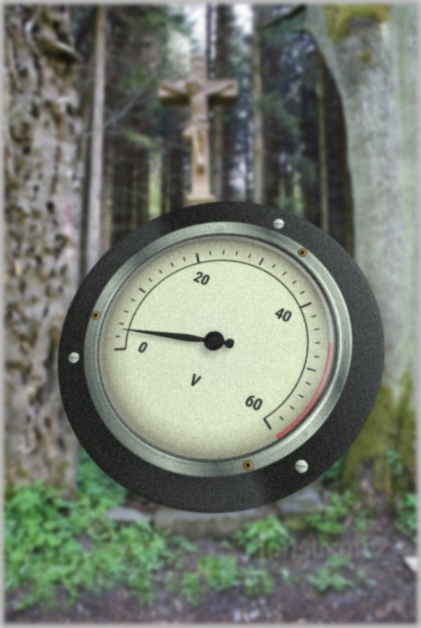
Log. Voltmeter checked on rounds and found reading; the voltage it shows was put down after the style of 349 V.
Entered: 3 V
